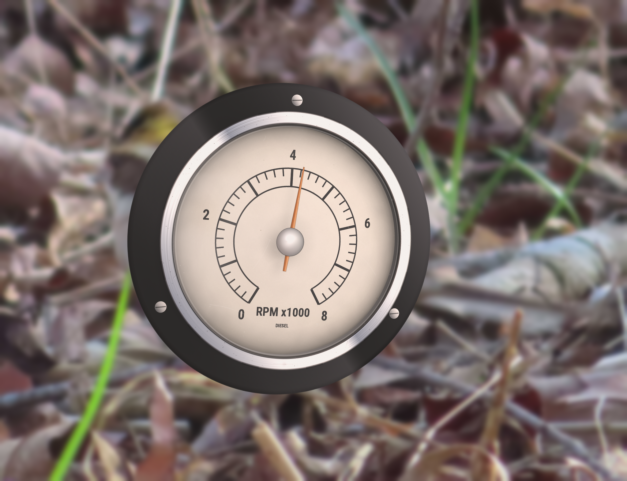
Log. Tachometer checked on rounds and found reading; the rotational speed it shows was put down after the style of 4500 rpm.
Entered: 4200 rpm
